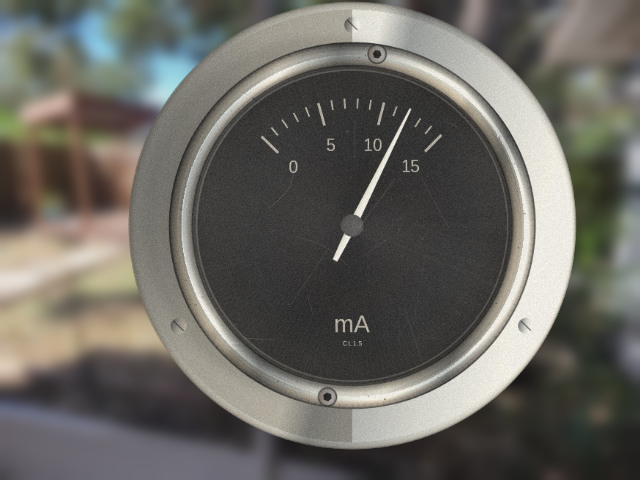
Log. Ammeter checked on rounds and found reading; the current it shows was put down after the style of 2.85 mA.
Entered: 12 mA
